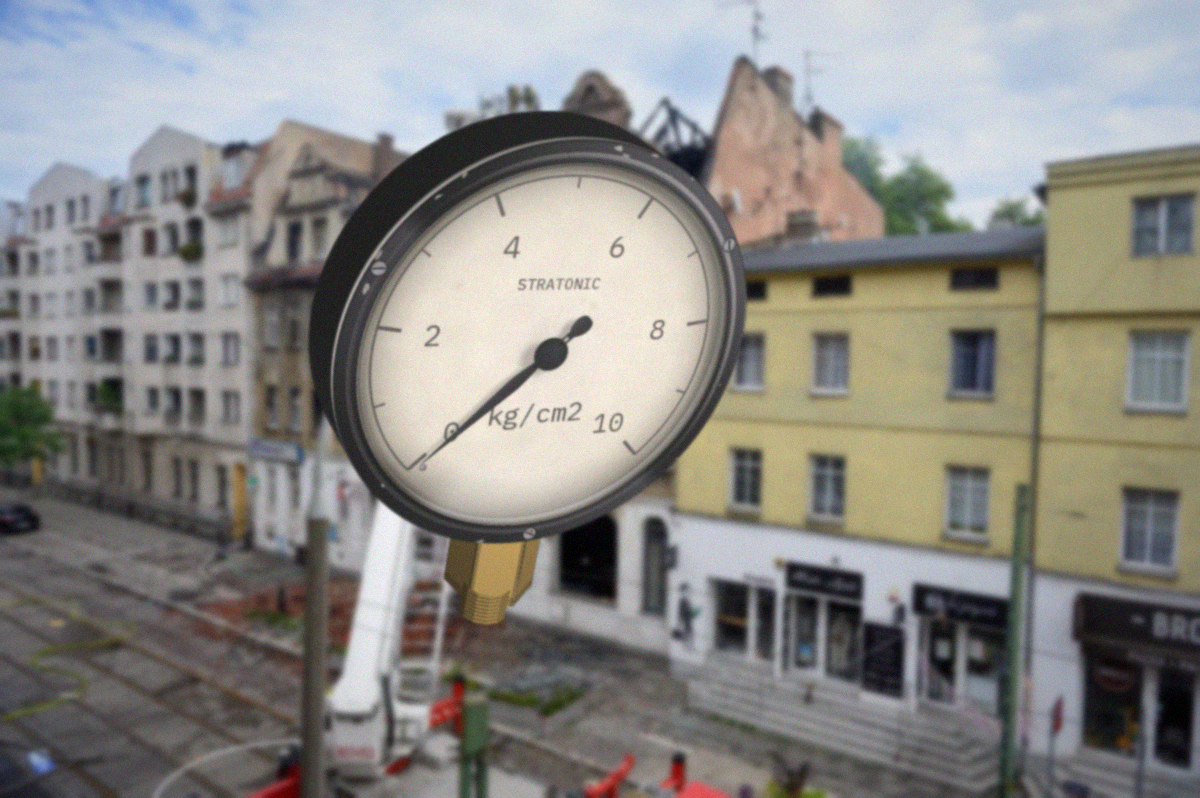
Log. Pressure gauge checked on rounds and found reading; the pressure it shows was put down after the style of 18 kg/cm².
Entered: 0 kg/cm²
